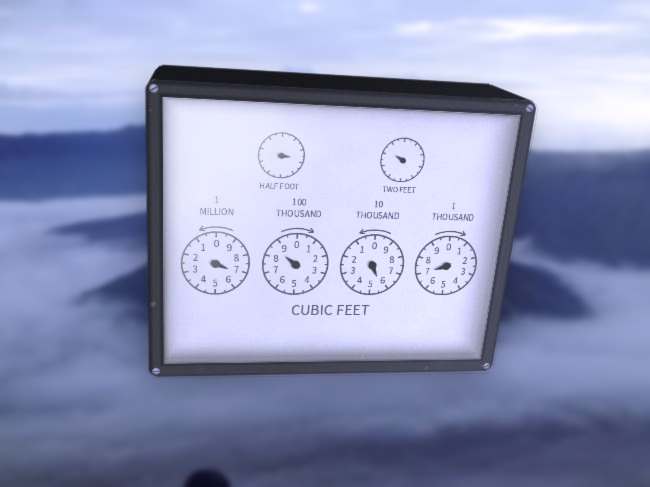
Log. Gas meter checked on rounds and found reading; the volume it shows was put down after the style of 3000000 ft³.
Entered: 685700 ft³
